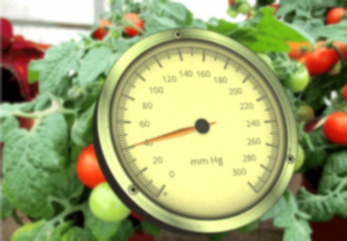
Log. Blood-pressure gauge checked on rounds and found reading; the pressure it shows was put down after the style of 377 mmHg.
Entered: 40 mmHg
